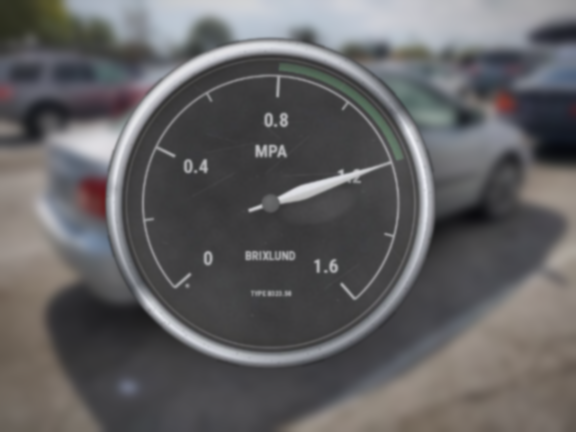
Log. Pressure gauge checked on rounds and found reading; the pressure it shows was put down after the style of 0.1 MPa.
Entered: 1.2 MPa
